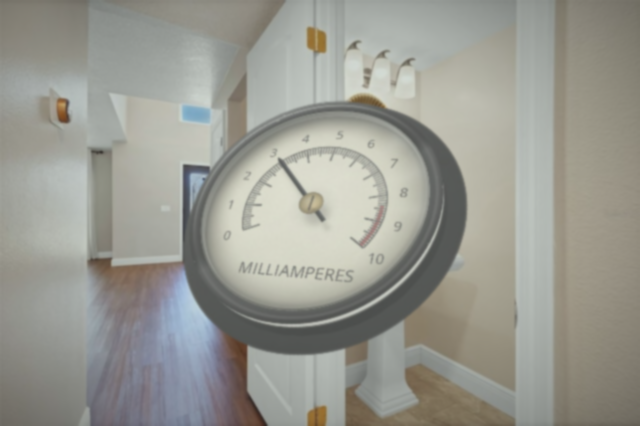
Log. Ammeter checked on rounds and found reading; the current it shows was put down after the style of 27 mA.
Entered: 3 mA
